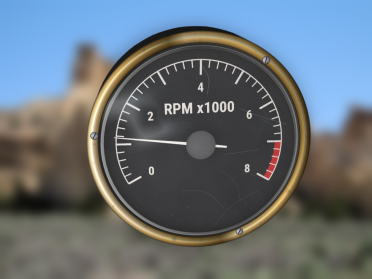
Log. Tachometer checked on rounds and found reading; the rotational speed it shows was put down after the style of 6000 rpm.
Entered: 1200 rpm
